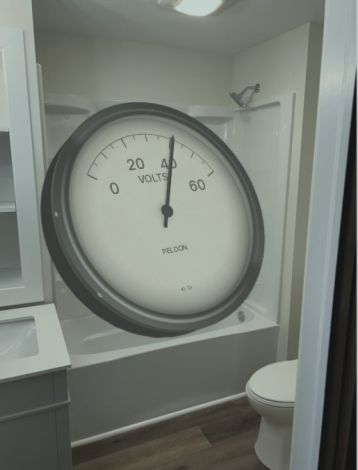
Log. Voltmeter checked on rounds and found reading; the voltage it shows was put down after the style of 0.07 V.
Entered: 40 V
